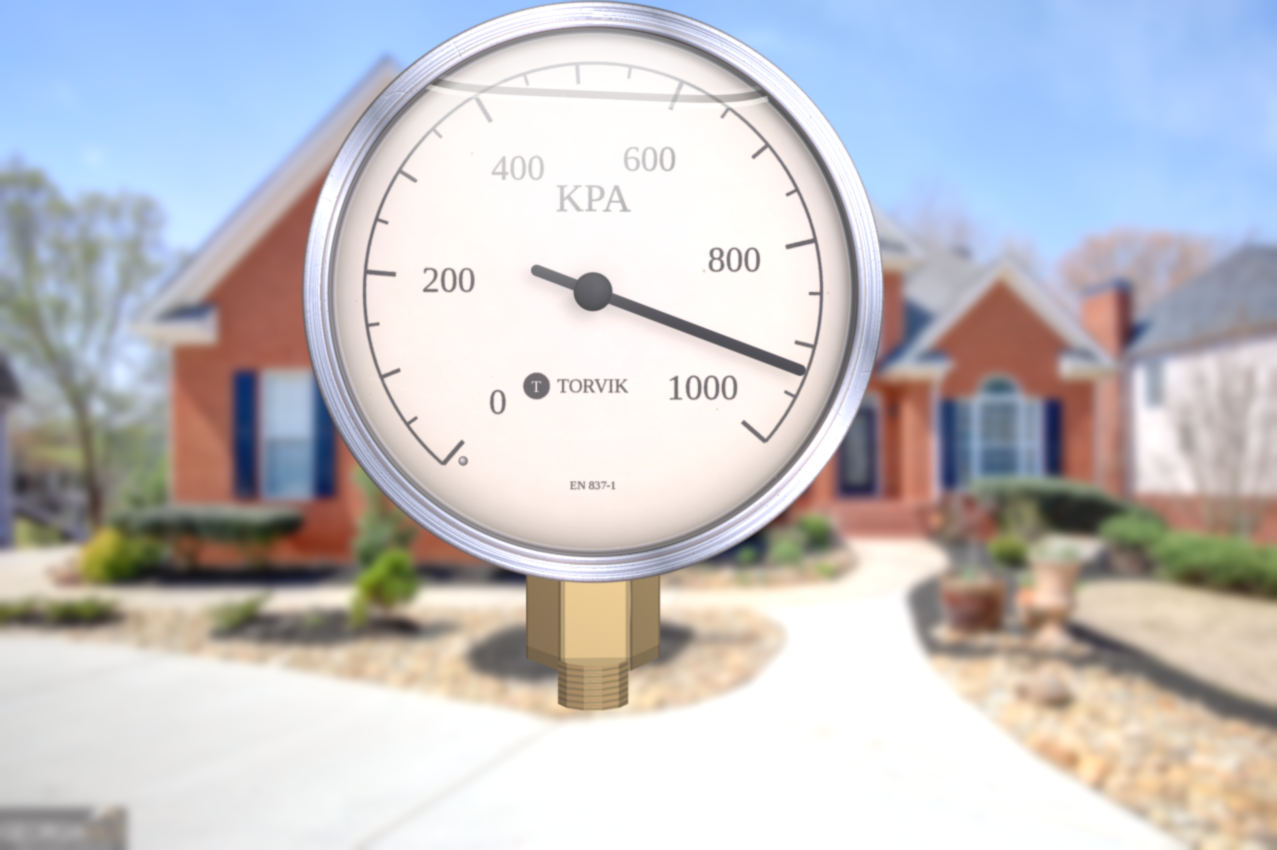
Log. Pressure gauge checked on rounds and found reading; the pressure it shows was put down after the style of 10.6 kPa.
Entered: 925 kPa
